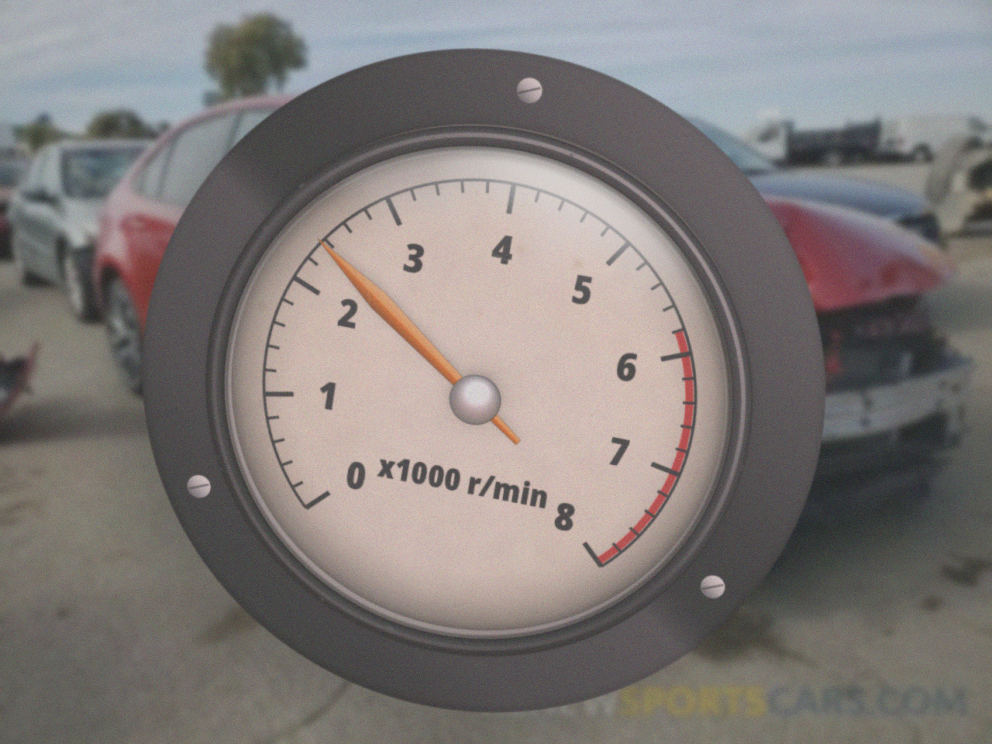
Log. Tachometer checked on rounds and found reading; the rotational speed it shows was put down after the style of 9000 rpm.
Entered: 2400 rpm
